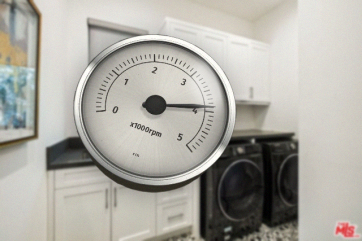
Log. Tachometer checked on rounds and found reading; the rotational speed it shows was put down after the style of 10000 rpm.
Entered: 3900 rpm
